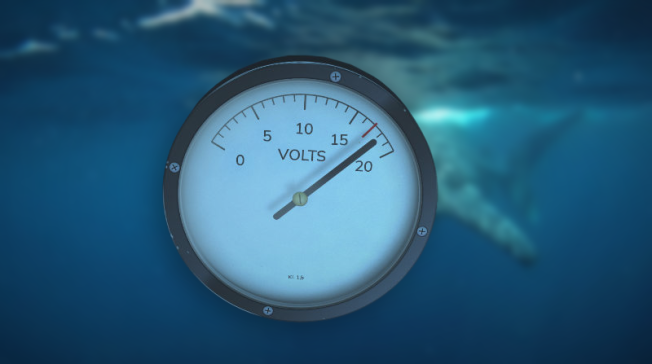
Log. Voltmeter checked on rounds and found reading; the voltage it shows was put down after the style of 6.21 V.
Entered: 18 V
